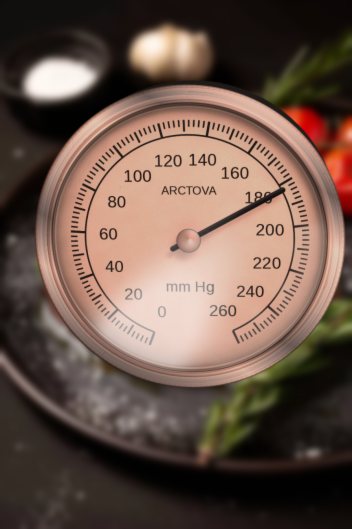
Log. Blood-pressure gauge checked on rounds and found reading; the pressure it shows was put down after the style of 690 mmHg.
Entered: 182 mmHg
